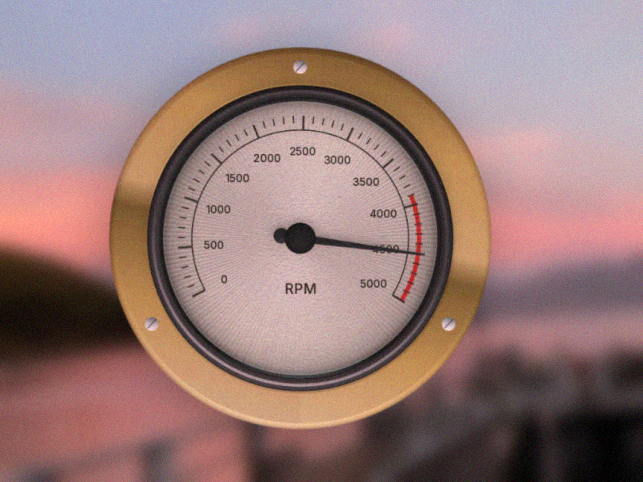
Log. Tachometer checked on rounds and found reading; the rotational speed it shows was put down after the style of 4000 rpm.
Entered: 4500 rpm
